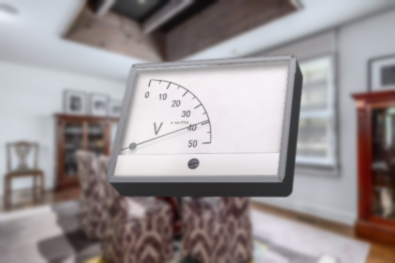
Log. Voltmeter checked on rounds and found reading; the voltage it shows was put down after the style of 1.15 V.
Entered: 40 V
